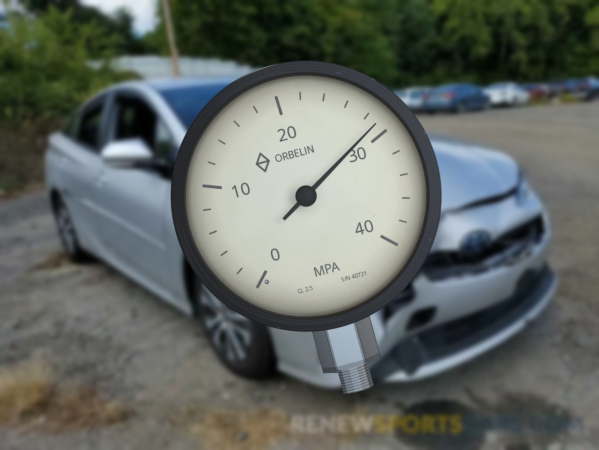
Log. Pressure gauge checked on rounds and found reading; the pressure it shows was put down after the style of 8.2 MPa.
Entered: 29 MPa
